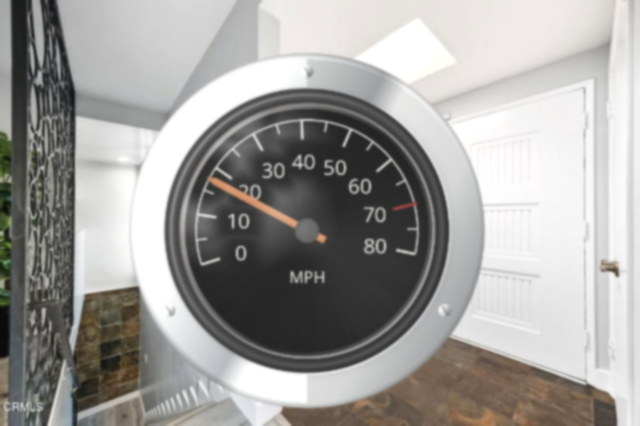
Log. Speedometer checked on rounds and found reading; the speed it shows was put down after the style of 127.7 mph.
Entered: 17.5 mph
